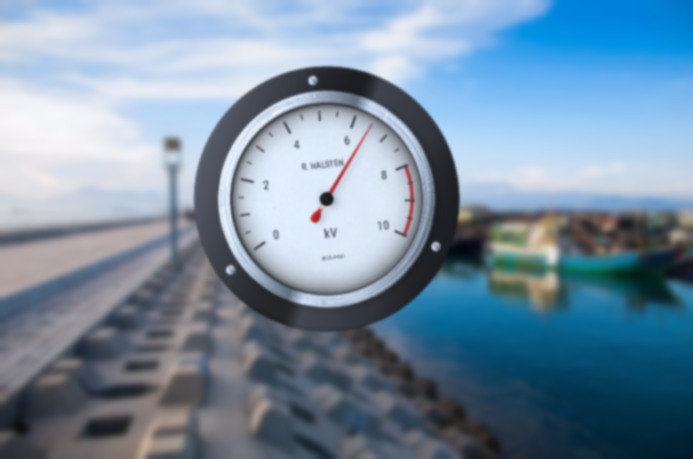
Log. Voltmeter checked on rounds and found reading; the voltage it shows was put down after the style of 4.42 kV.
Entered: 6.5 kV
